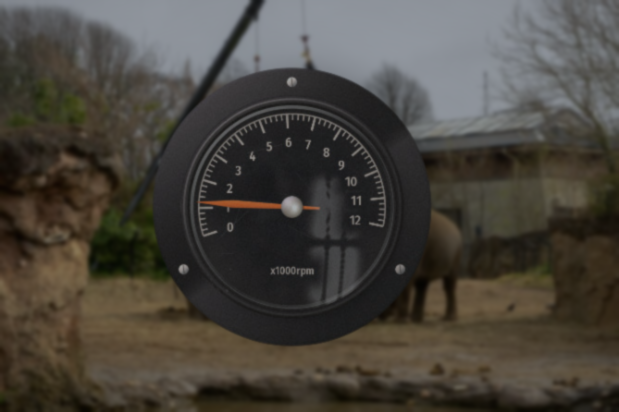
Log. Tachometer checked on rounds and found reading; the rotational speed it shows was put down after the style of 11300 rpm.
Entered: 1200 rpm
